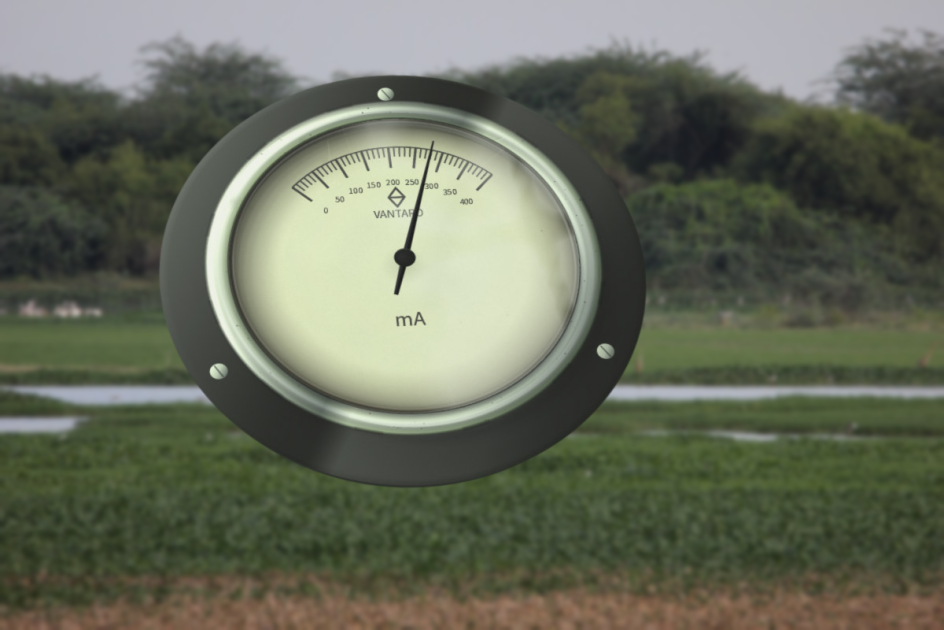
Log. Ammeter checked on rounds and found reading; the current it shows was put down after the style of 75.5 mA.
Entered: 280 mA
